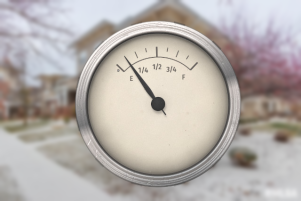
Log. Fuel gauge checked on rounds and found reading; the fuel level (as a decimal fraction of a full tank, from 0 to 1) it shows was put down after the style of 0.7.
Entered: 0.125
